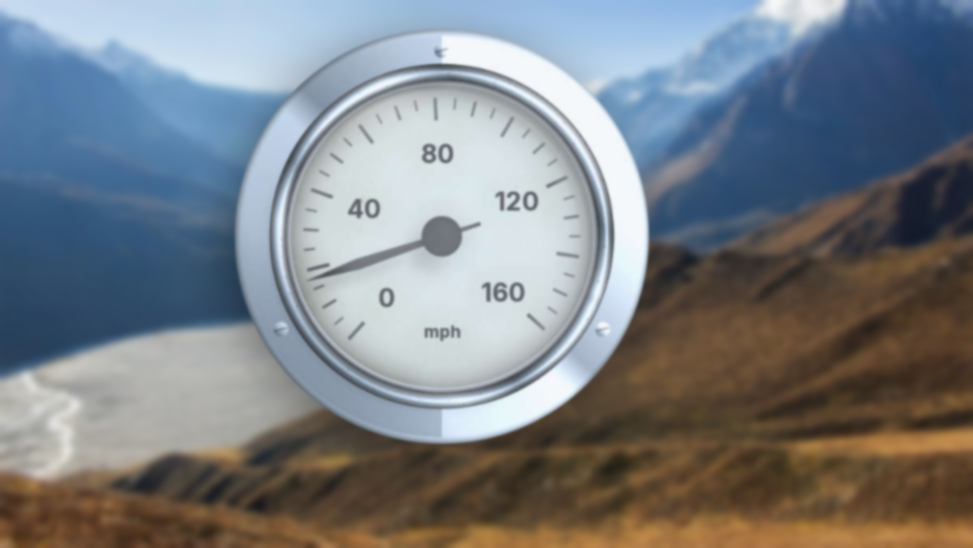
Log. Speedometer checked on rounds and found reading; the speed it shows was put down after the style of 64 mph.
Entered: 17.5 mph
